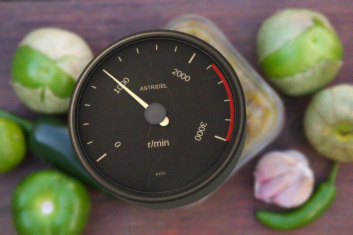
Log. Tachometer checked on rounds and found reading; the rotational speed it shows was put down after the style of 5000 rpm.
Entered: 1000 rpm
